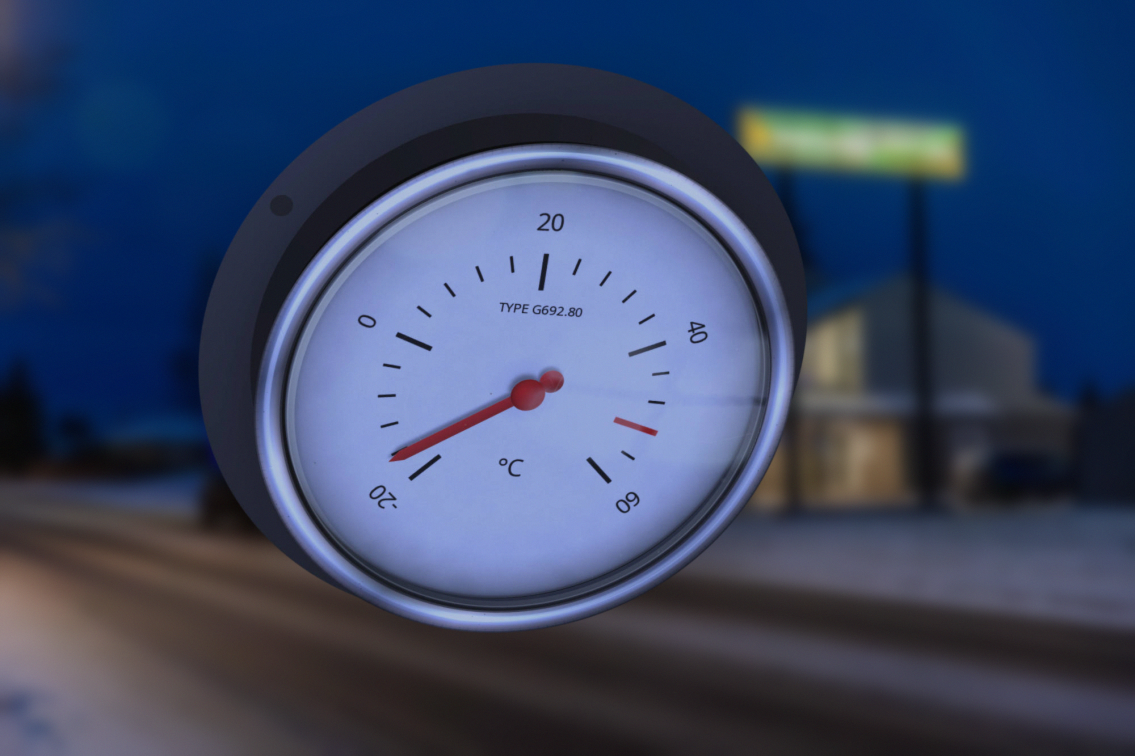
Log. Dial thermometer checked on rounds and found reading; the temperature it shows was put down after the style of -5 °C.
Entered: -16 °C
